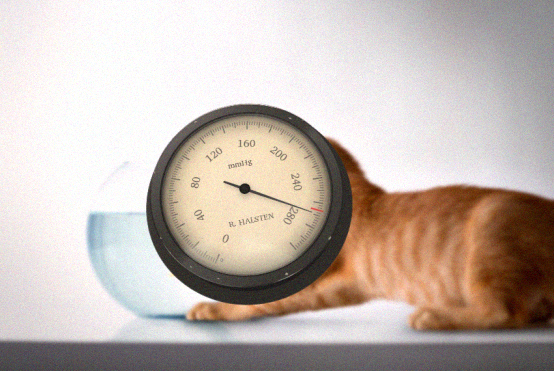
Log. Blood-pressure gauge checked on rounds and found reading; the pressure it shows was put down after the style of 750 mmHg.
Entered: 270 mmHg
